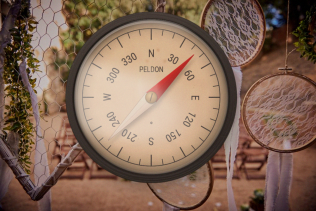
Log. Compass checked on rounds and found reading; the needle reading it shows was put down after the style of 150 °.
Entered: 45 °
